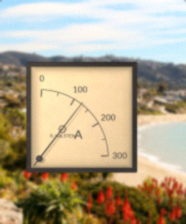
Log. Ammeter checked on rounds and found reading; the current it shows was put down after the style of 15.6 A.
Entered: 125 A
